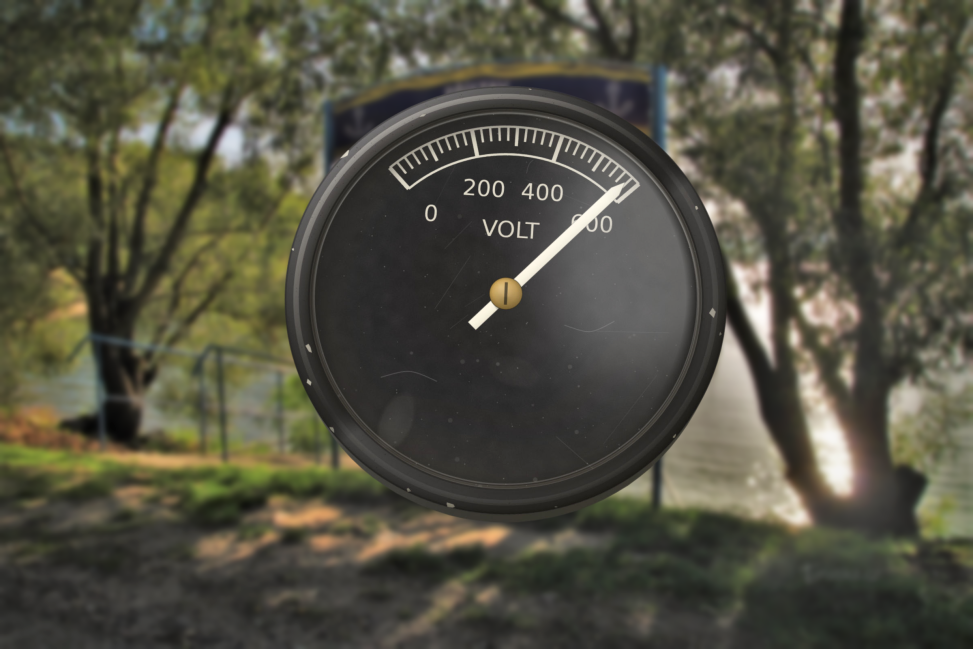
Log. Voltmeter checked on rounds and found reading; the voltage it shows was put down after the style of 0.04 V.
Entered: 580 V
